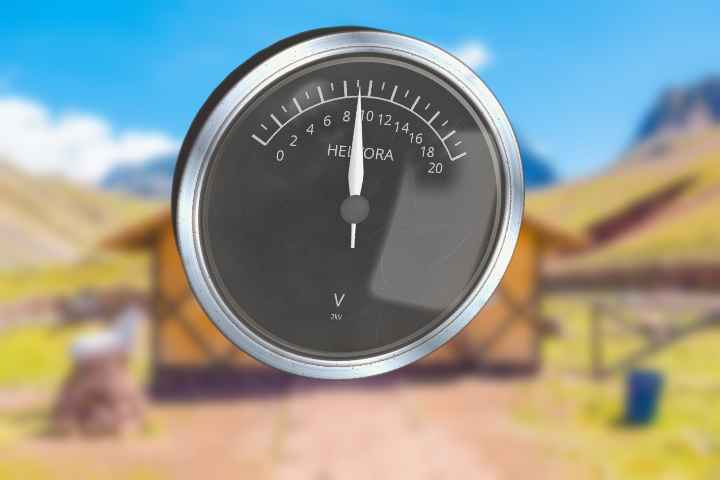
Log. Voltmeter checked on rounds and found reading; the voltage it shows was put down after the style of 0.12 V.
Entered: 9 V
